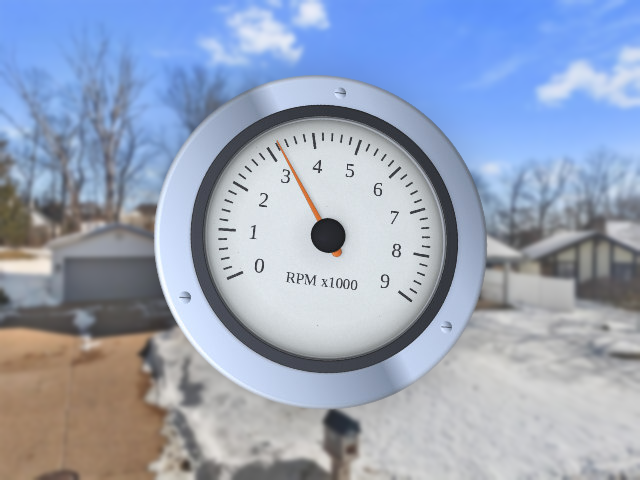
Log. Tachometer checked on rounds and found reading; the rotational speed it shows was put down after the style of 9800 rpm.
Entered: 3200 rpm
